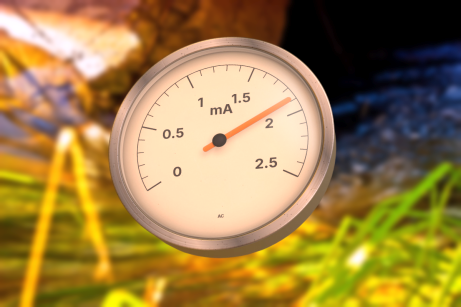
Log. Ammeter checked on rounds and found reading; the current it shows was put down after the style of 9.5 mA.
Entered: 1.9 mA
